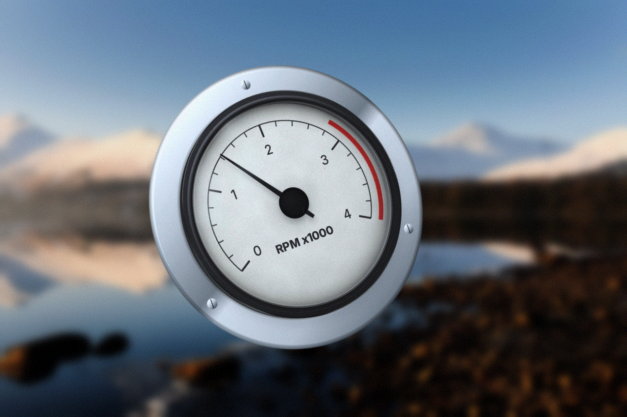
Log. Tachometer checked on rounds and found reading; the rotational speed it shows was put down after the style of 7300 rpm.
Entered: 1400 rpm
